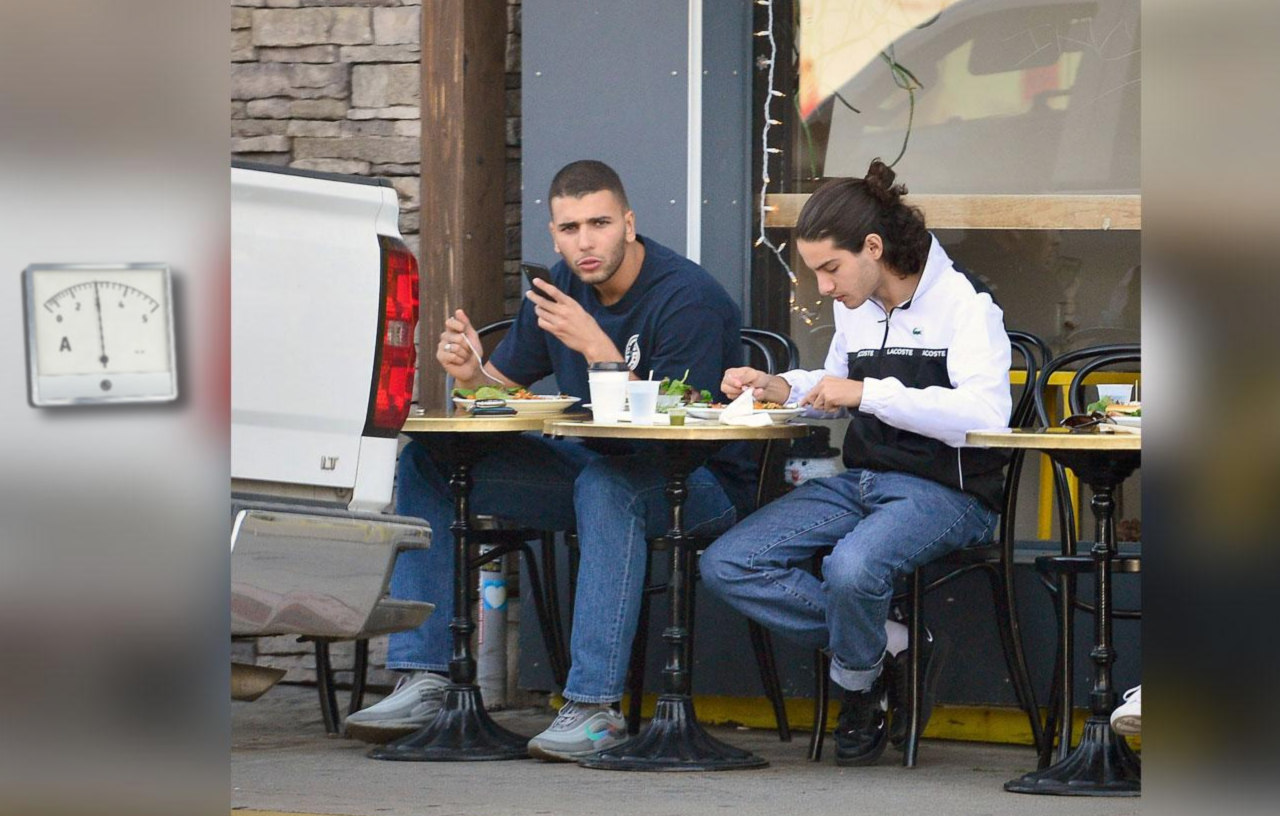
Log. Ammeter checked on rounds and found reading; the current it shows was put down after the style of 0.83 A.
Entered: 3 A
